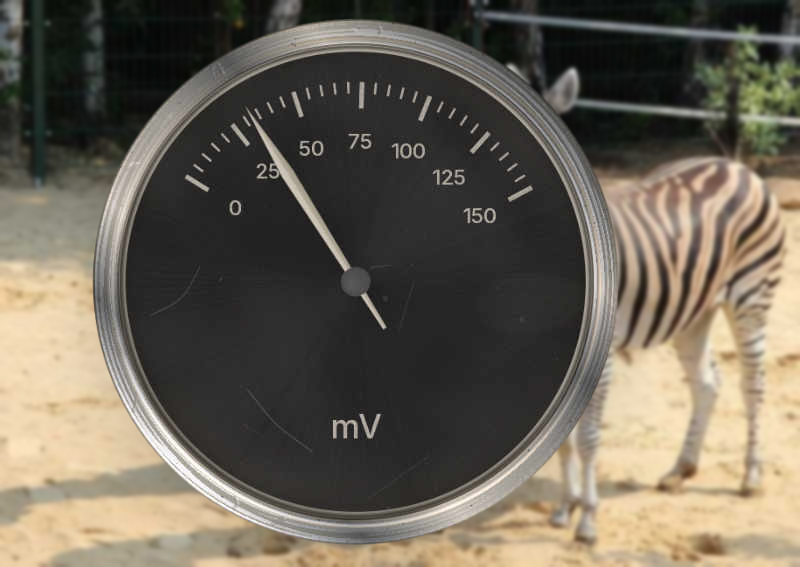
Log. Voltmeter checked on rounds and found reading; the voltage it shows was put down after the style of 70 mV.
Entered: 32.5 mV
